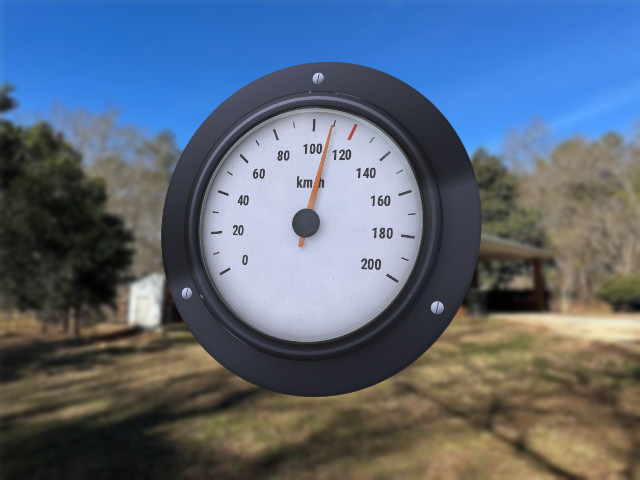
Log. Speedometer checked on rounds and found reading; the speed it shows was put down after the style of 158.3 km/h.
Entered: 110 km/h
